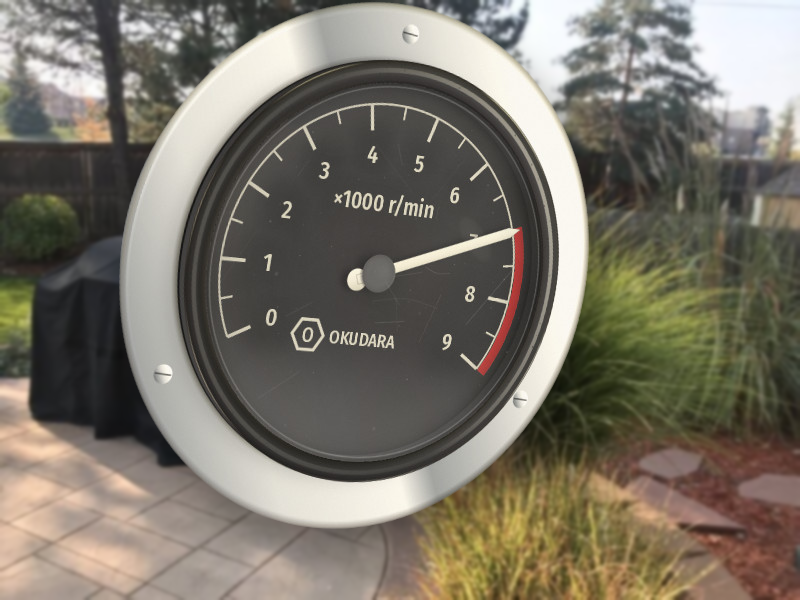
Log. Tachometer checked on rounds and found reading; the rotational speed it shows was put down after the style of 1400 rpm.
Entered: 7000 rpm
